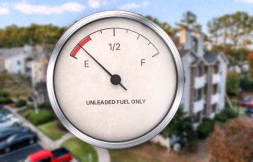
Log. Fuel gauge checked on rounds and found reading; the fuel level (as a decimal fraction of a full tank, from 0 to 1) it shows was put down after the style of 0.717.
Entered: 0.125
